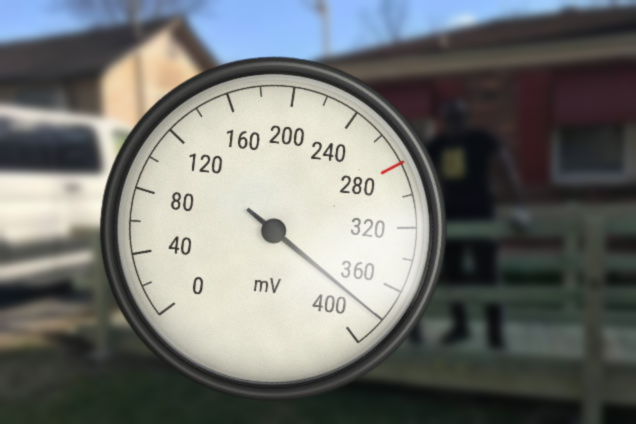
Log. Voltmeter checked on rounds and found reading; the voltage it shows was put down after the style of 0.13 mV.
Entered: 380 mV
